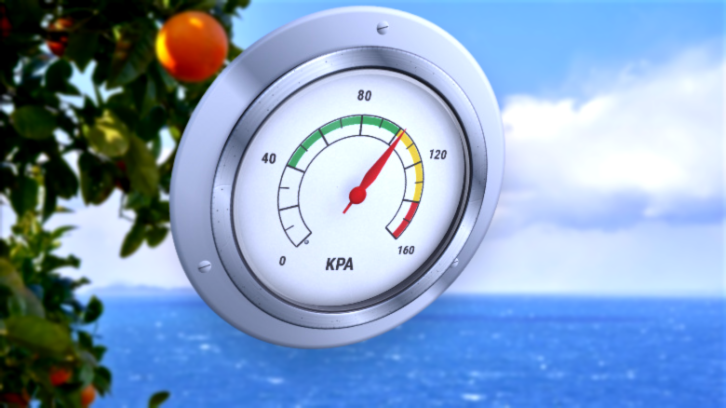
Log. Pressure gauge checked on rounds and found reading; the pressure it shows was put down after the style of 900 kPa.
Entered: 100 kPa
